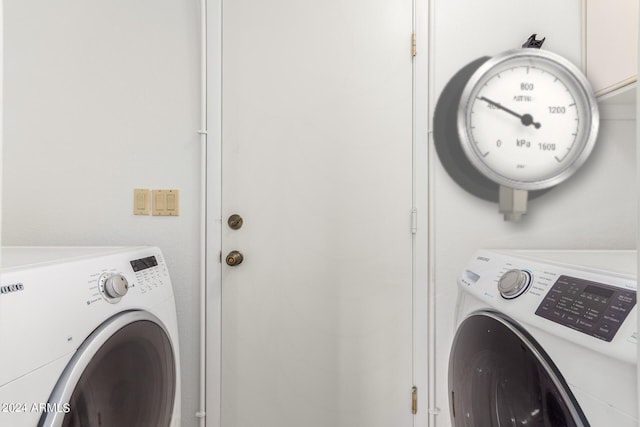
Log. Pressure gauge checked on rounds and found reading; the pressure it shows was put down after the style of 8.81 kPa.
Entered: 400 kPa
